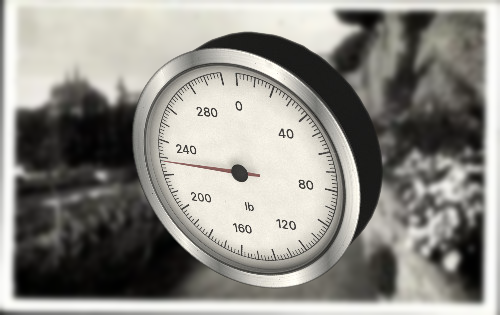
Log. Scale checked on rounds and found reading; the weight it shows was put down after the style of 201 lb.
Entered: 230 lb
